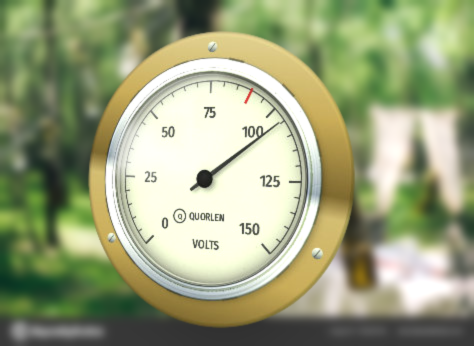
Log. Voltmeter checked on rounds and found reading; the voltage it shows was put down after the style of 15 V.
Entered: 105 V
